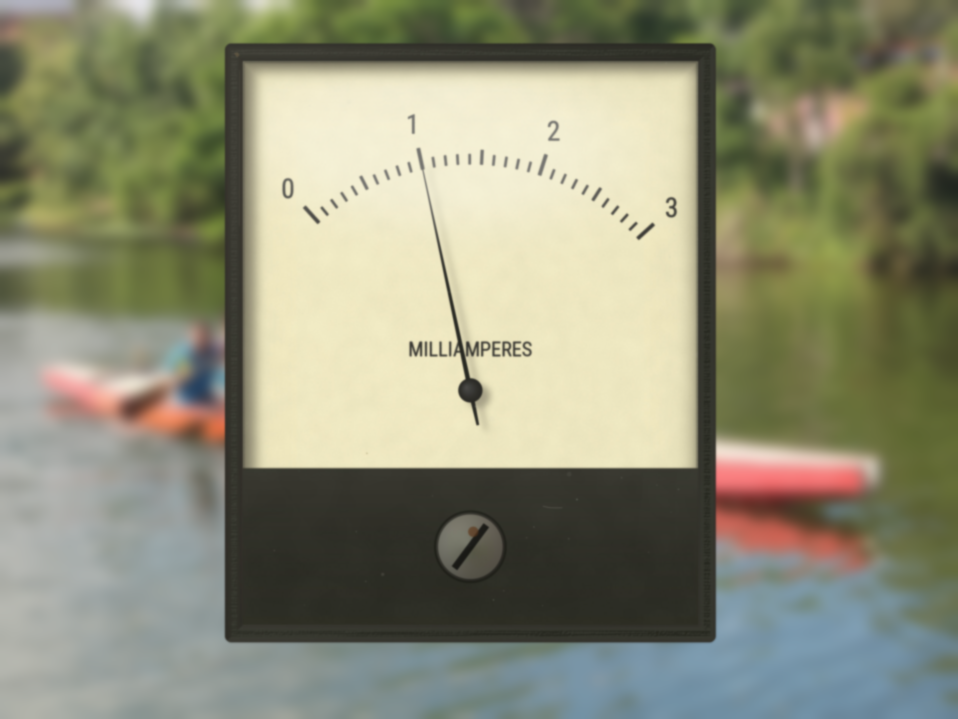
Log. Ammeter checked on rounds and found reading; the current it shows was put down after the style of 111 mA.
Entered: 1 mA
